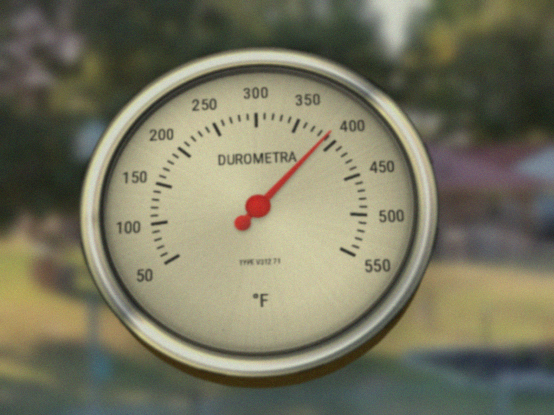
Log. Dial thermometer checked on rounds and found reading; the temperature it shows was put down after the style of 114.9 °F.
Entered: 390 °F
